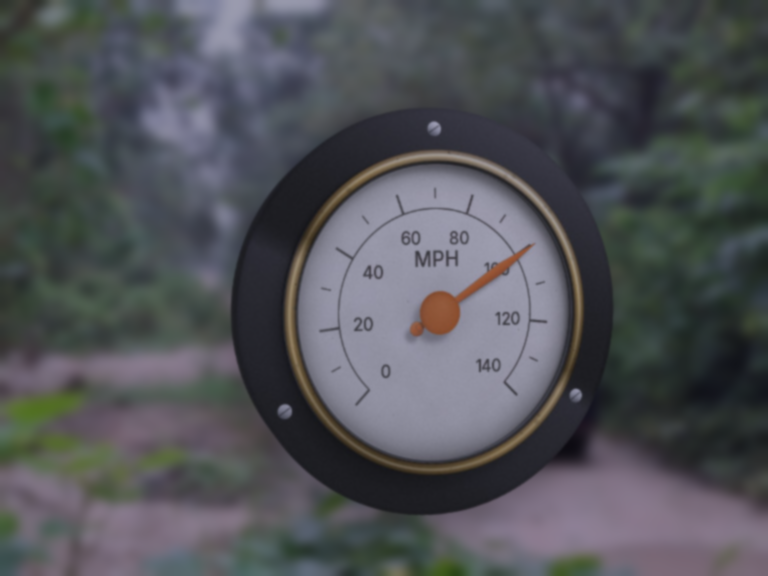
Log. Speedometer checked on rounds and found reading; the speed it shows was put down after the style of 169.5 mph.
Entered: 100 mph
